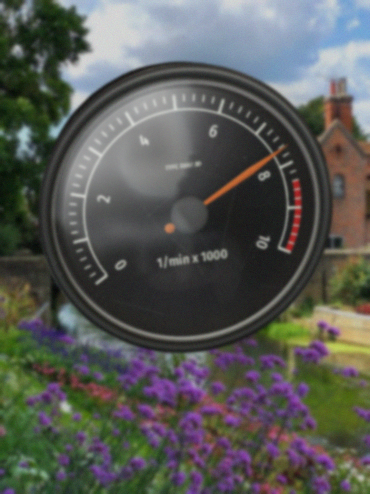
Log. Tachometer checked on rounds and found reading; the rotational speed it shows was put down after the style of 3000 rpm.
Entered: 7600 rpm
